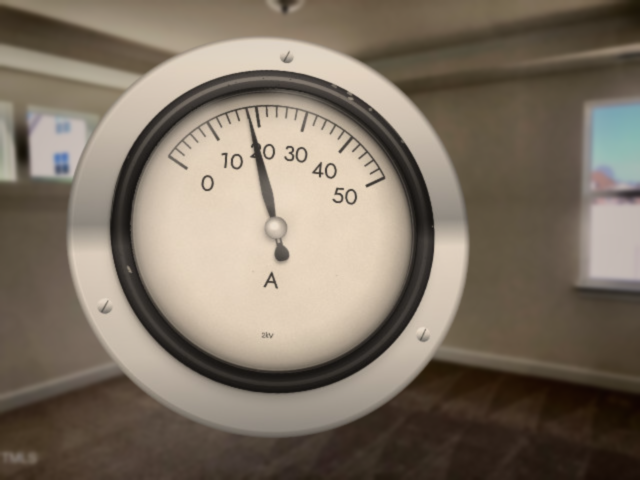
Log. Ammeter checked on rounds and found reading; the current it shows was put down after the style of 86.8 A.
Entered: 18 A
